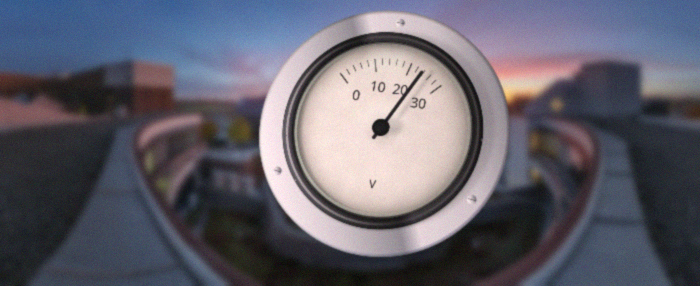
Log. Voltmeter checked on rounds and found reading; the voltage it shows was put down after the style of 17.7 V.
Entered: 24 V
